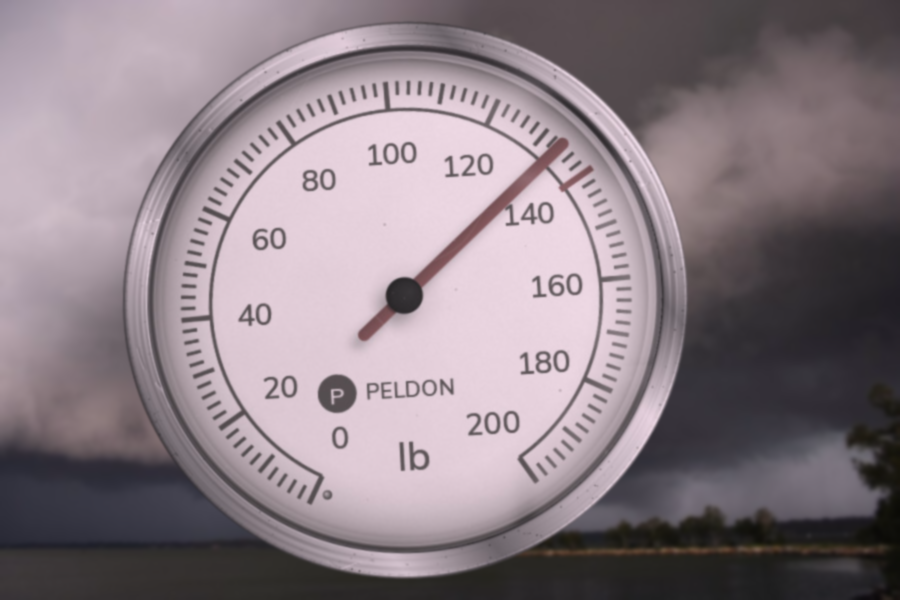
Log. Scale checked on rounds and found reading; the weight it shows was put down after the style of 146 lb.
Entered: 134 lb
